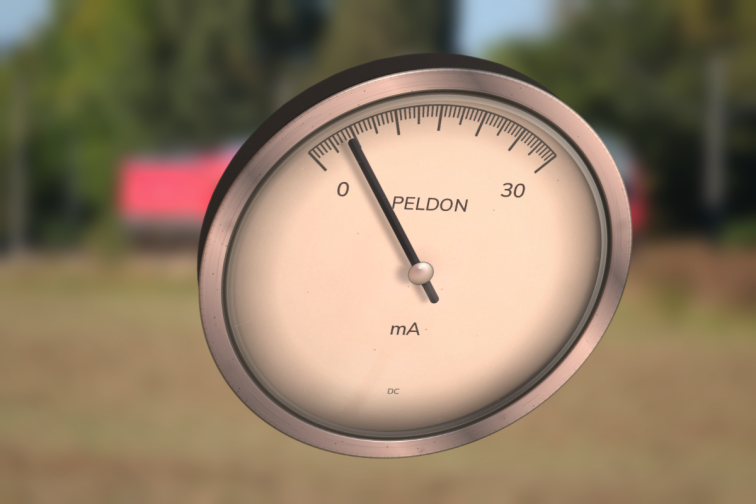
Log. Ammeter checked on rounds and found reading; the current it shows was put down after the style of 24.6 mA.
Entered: 4.5 mA
